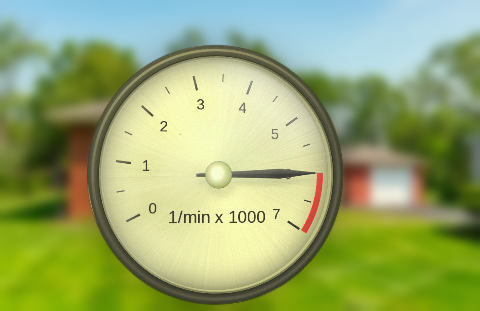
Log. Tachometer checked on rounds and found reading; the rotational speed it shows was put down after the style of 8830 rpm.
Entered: 6000 rpm
